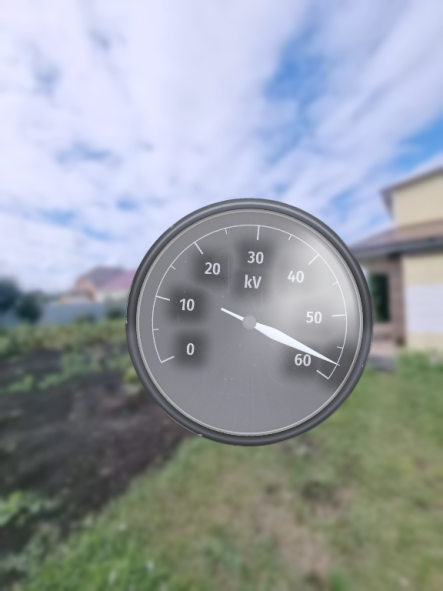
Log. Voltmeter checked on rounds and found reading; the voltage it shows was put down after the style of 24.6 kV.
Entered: 57.5 kV
